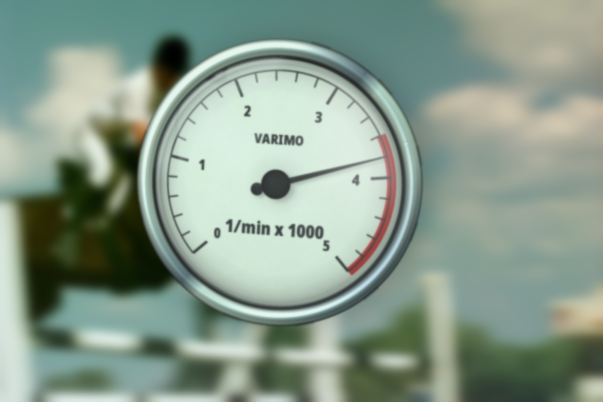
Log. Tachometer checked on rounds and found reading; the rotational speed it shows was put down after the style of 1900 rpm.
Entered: 3800 rpm
